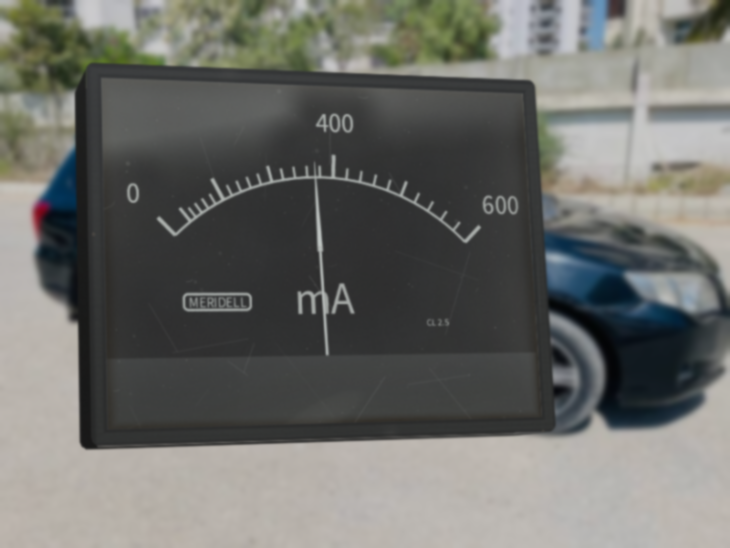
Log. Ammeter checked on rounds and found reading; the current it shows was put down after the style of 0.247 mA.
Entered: 370 mA
